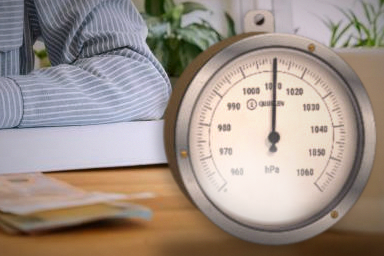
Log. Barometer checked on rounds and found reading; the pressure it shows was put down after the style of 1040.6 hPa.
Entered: 1010 hPa
